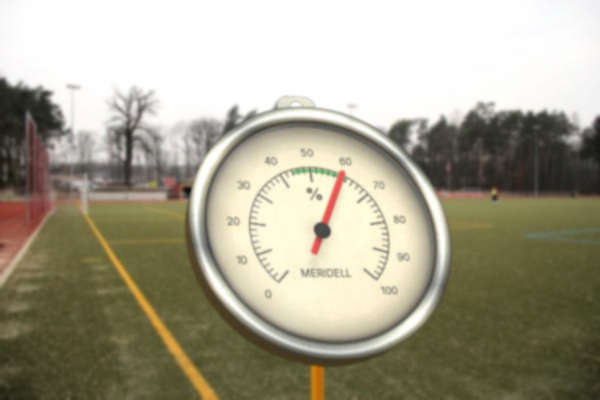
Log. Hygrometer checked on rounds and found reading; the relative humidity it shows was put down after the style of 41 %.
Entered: 60 %
